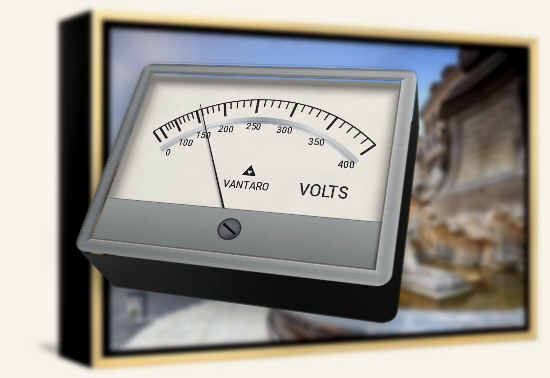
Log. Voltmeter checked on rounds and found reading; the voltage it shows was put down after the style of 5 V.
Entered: 160 V
